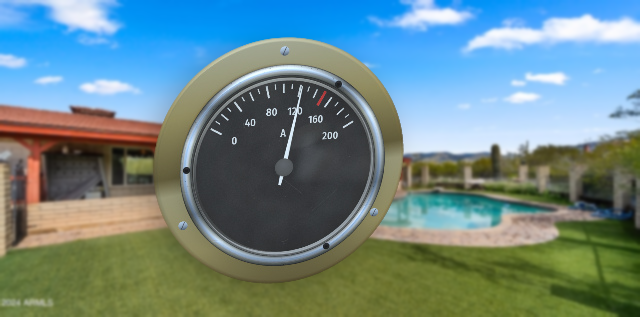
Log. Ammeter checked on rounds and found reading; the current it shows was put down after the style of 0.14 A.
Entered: 120 A
